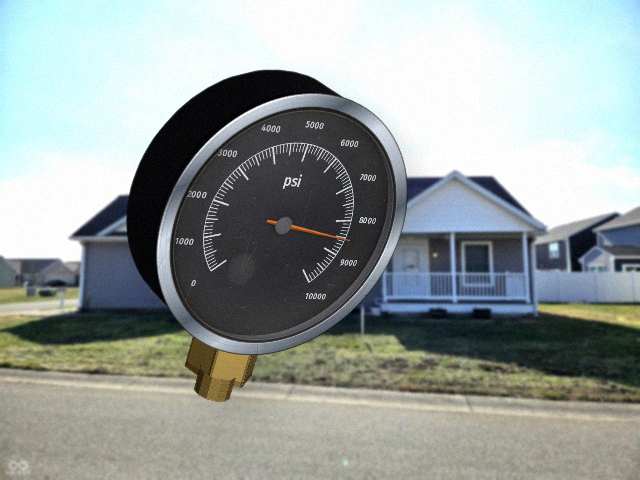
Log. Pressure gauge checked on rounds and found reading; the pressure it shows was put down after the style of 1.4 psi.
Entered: 8500 psi
